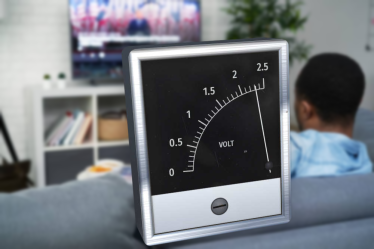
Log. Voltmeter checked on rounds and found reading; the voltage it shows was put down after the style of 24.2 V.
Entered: 2.3 V
